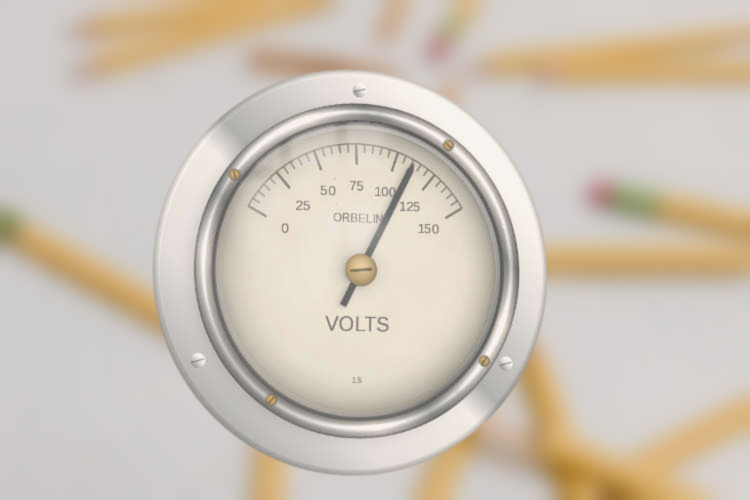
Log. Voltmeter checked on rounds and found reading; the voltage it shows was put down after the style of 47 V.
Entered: 110 V
